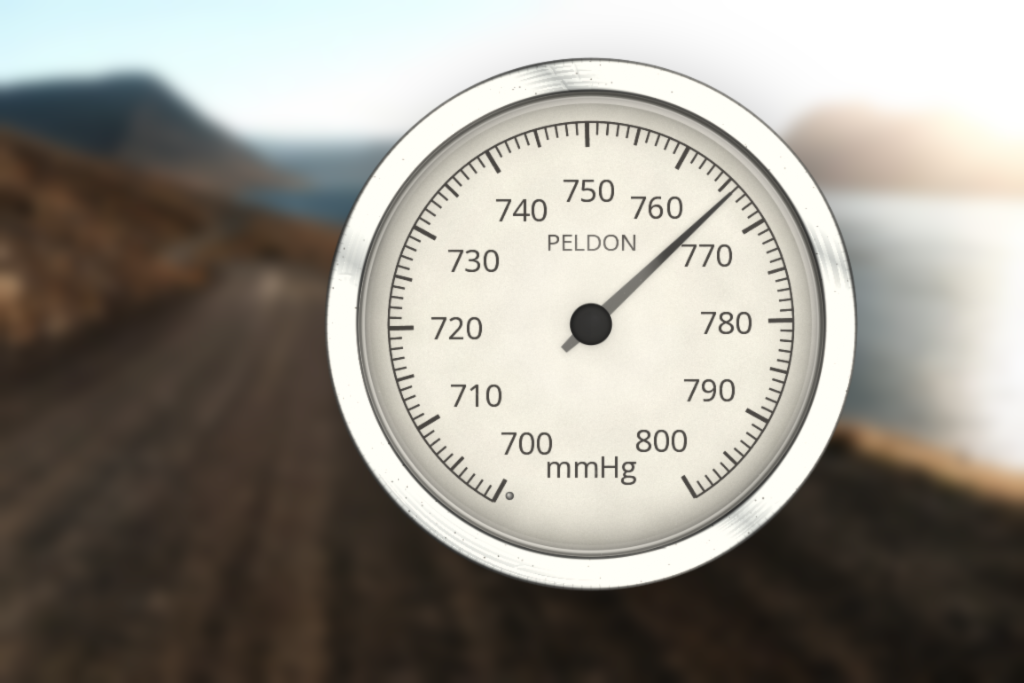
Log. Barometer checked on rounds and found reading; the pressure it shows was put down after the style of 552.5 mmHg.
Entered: 766 mmHg
